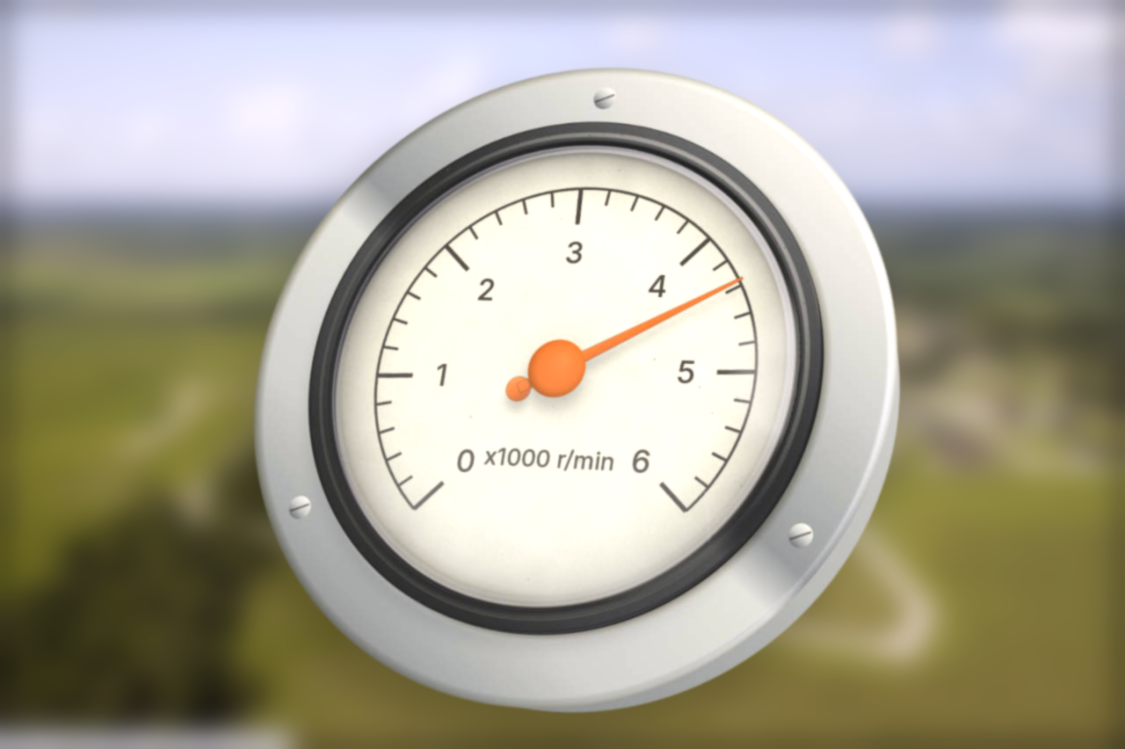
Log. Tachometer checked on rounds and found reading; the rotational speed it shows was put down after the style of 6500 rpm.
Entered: 4400 rpm
